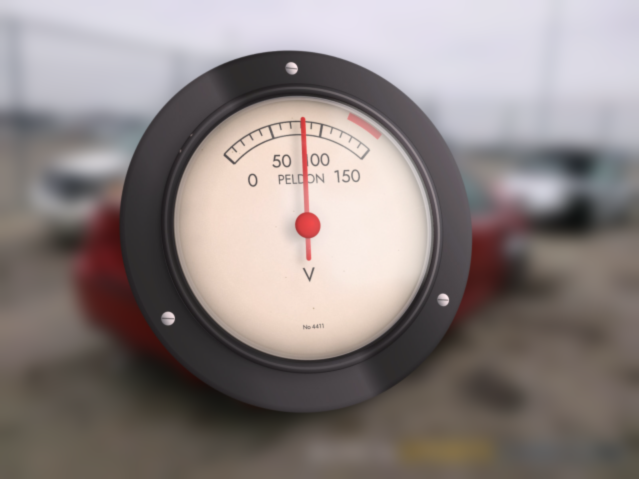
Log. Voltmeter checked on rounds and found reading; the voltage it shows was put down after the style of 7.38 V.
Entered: 80 V
